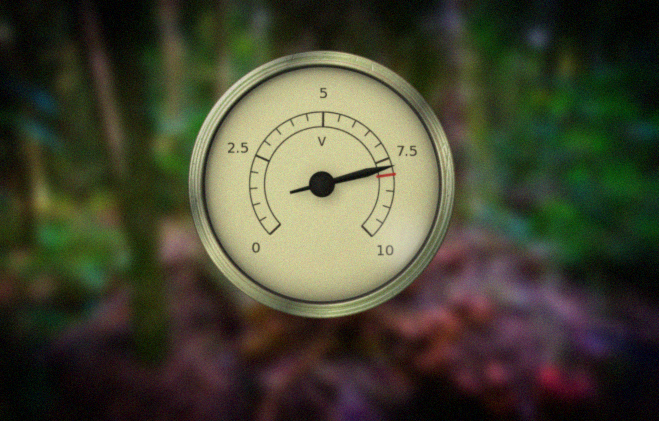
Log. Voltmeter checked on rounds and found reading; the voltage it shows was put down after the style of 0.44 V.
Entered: 7.75 V
